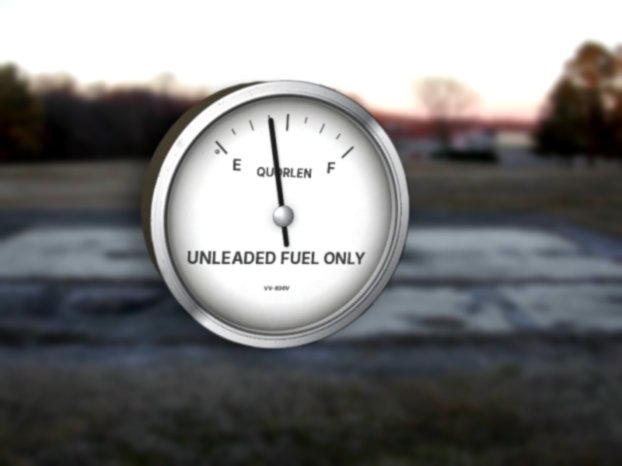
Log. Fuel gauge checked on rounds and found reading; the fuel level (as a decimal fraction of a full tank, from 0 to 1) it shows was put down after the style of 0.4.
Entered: 0.375
